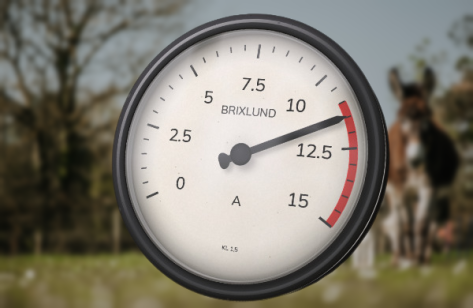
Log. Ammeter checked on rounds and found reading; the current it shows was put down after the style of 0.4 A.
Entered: 11.5 A
